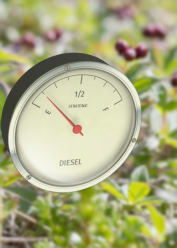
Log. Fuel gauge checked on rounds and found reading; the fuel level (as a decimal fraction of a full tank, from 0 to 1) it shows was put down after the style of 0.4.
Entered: 0.125
